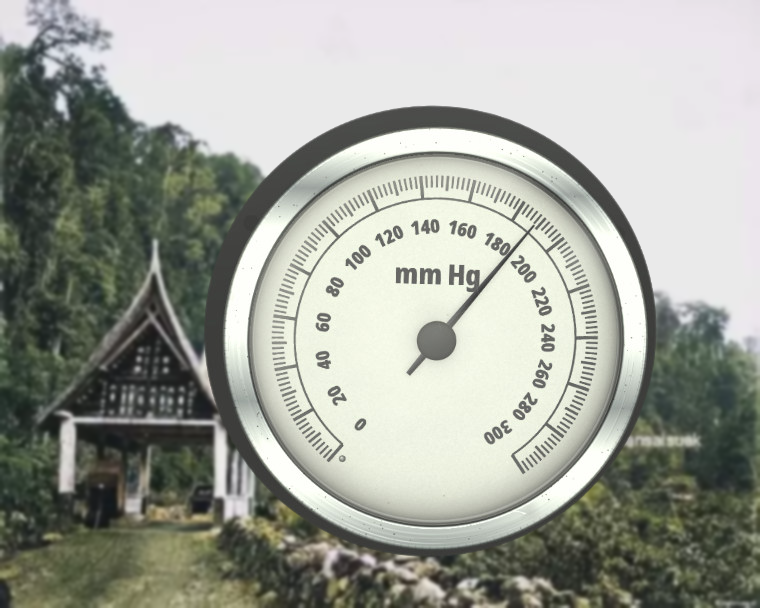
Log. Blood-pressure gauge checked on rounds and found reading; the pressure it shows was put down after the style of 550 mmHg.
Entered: 188 mmHg
